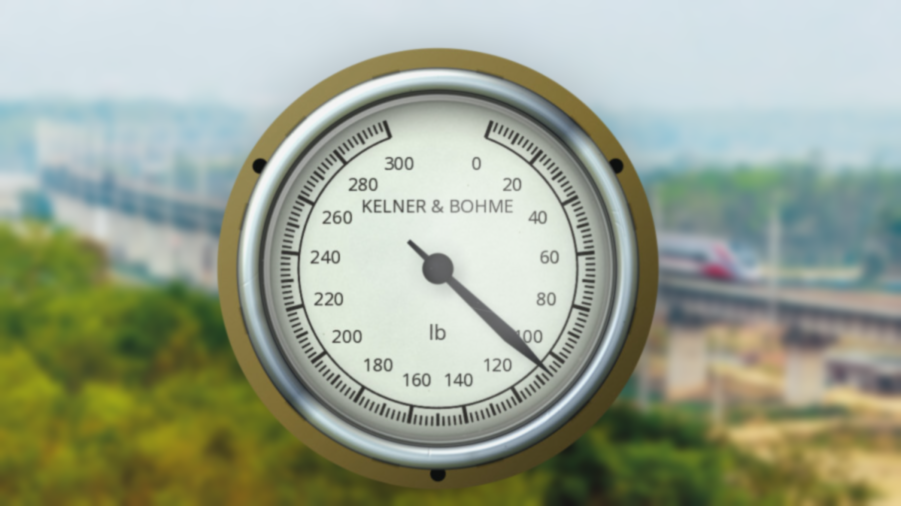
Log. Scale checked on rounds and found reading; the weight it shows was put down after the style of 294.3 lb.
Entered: 106 lb
